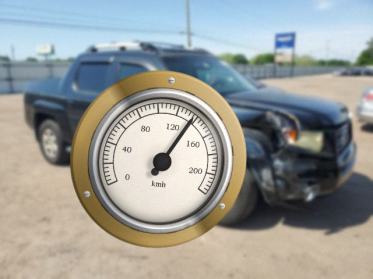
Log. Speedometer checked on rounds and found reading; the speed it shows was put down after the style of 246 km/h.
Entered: 136 km/h
